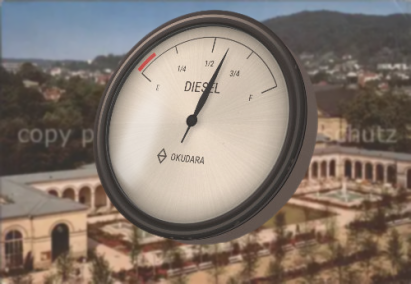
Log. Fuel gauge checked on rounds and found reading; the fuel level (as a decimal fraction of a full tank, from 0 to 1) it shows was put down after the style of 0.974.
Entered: 0.625
